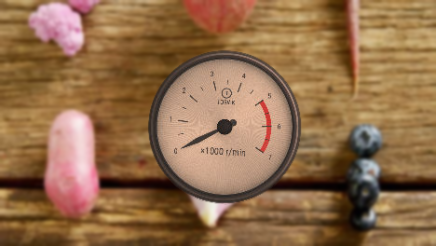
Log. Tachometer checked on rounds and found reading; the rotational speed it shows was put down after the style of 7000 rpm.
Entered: 0 rpm
